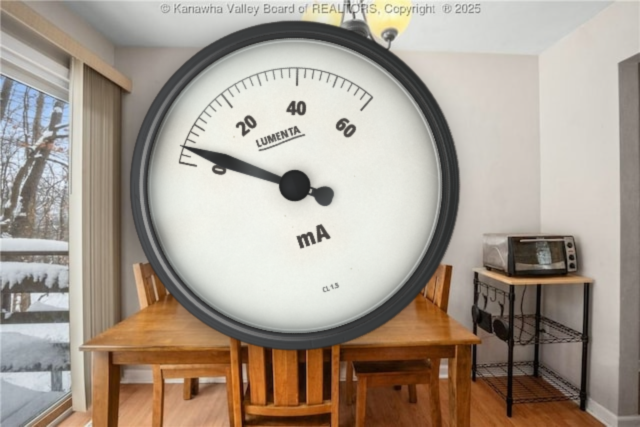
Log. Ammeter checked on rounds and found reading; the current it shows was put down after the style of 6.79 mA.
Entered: 4 mA
